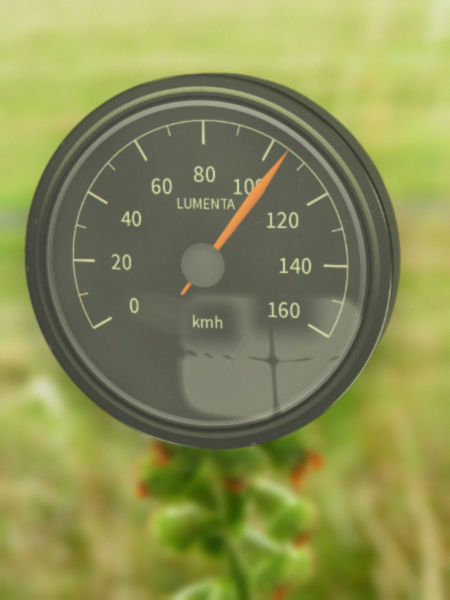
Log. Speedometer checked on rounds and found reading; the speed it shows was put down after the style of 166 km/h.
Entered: 105 km/h
